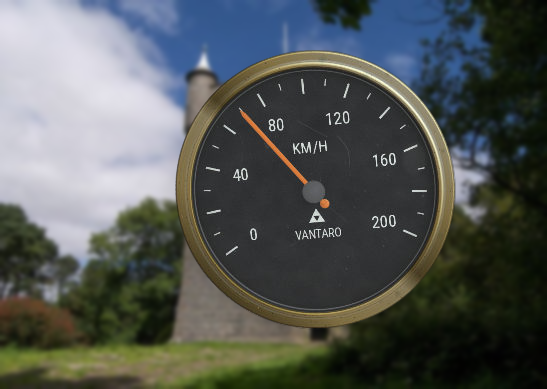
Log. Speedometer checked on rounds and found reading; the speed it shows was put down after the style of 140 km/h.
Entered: 70 km/h
